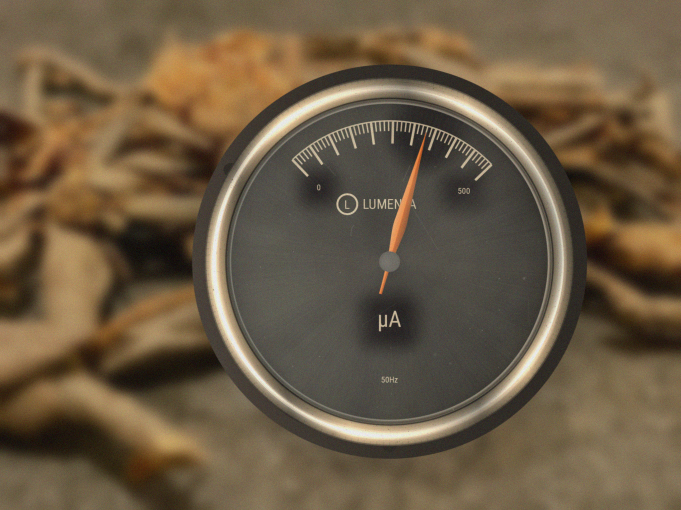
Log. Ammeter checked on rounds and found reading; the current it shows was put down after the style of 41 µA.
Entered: 330 µA
